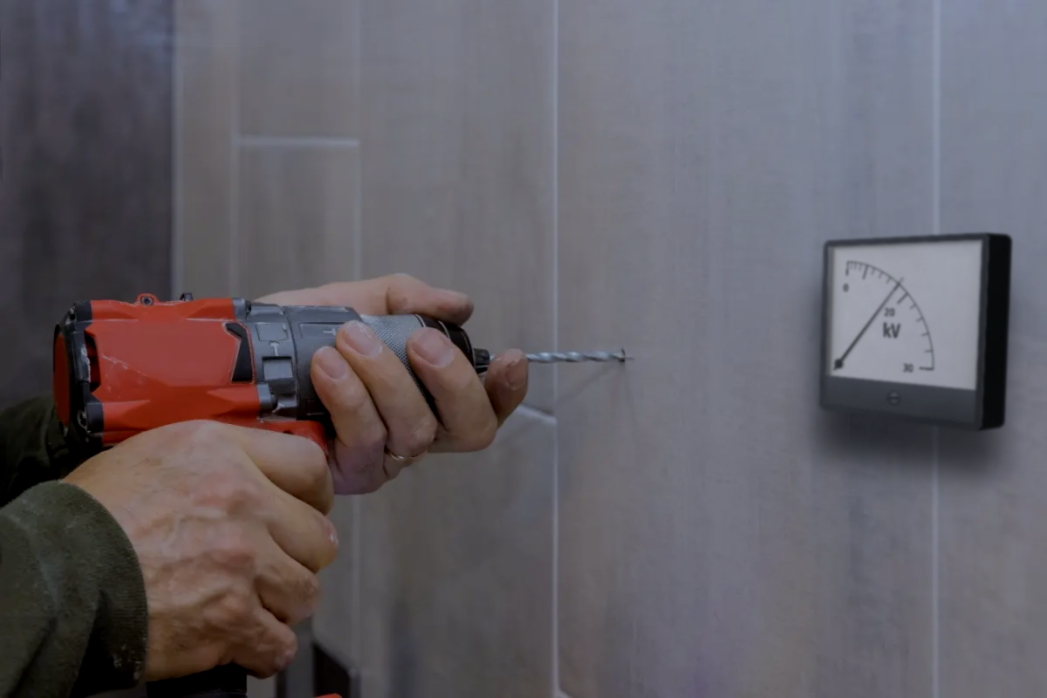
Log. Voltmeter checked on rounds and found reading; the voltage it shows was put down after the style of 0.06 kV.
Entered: 18 kV
